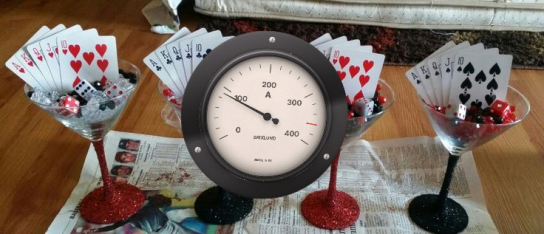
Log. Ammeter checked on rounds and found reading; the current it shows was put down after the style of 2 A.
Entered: 90 A
